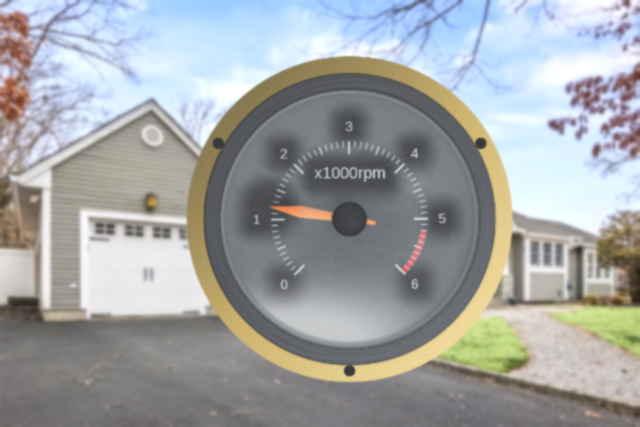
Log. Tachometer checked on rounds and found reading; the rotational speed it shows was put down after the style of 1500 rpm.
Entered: 1200 rpm
